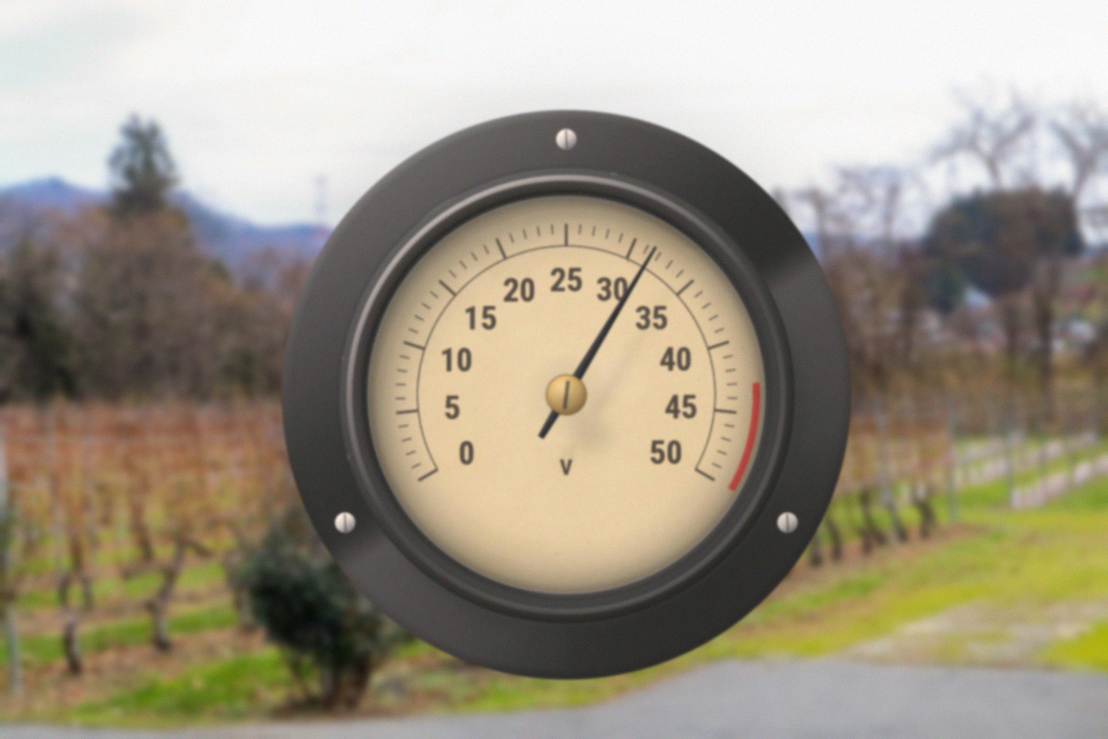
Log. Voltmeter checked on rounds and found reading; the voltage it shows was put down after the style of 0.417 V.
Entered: 31.5 V
